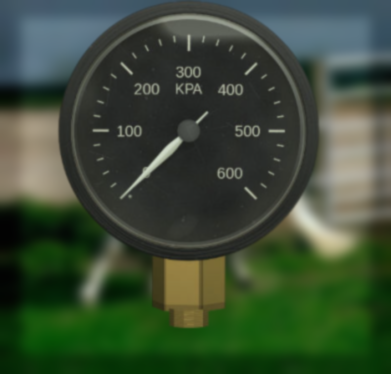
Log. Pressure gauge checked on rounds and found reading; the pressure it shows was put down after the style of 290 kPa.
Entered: 0 kPa
